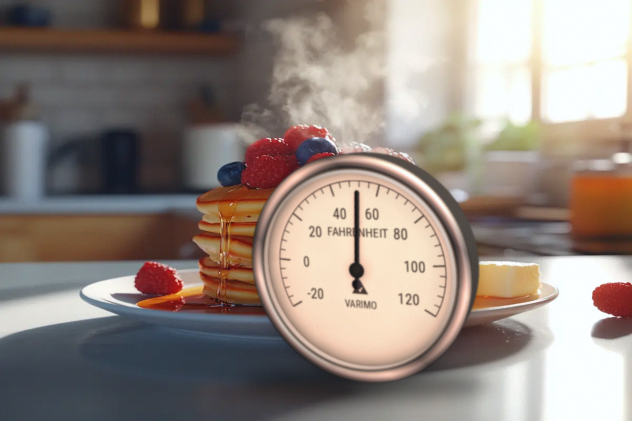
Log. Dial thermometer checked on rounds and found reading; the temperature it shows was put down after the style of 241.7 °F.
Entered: 52 °F
